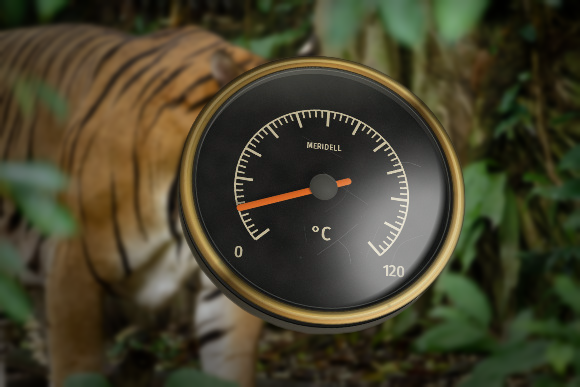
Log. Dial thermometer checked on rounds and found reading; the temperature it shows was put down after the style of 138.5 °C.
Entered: 10 °C
